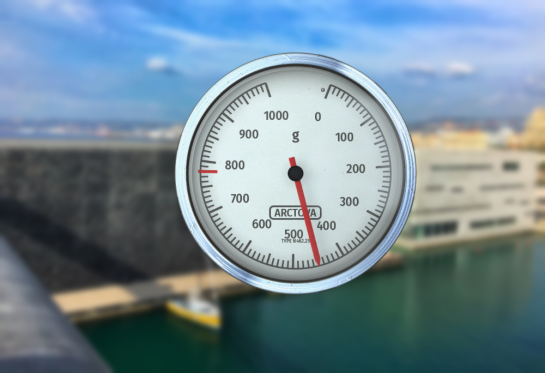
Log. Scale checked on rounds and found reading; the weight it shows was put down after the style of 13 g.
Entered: 450 g
